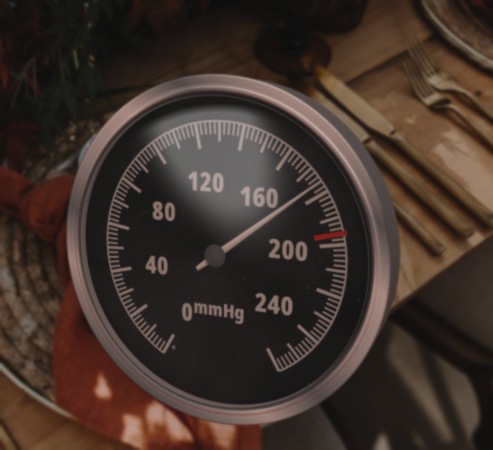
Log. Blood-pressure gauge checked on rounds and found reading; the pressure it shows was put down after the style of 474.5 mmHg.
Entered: 176 mmHg
